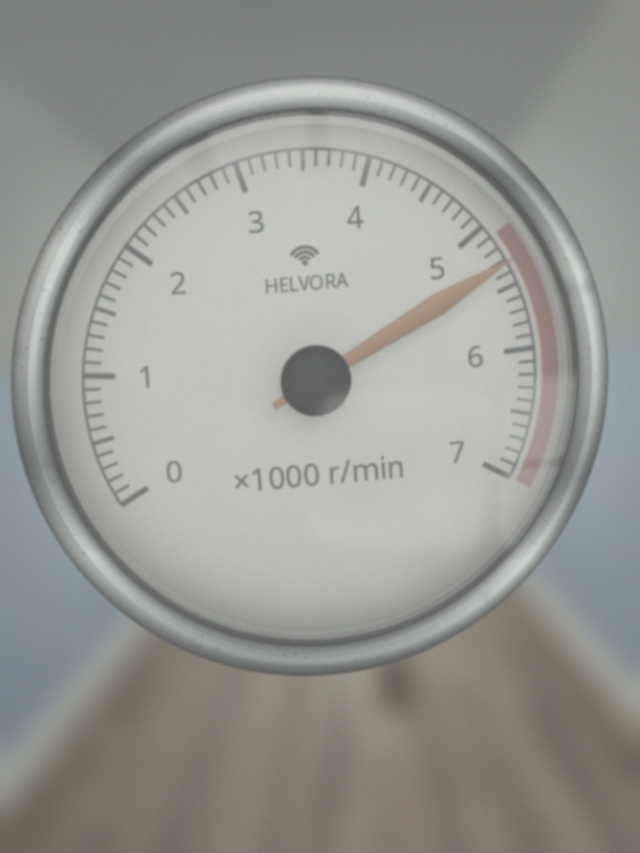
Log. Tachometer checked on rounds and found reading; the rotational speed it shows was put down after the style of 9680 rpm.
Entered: 5300 rpm
